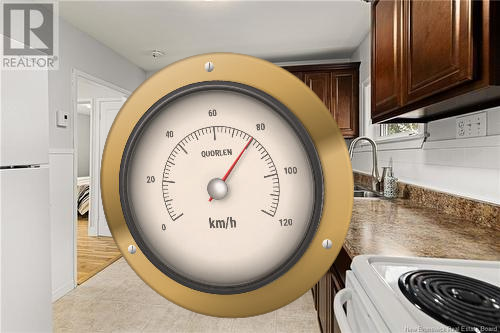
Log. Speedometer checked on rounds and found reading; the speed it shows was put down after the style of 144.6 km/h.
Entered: 80 km/h
